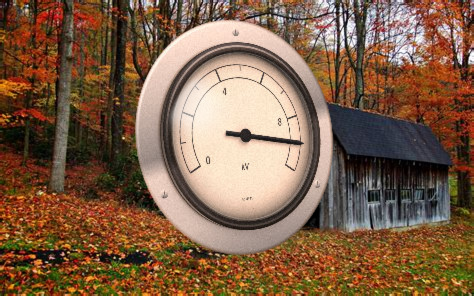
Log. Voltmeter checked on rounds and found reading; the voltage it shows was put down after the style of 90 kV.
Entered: 9 kV
